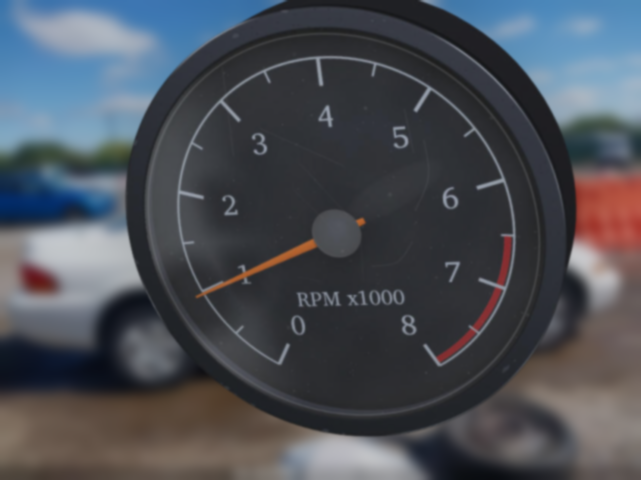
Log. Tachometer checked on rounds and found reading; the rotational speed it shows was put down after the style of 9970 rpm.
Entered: 1000 rpm
